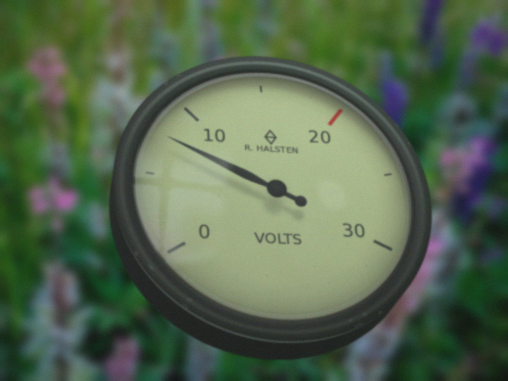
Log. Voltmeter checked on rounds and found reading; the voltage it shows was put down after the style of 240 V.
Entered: 7.5 V
